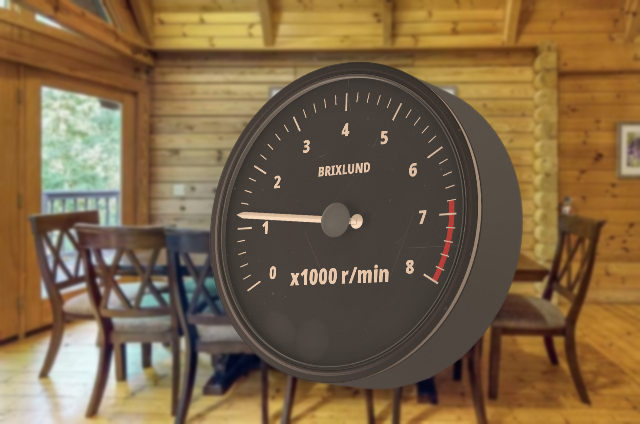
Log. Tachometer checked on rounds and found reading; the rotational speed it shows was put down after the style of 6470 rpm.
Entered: 1200 rpm
